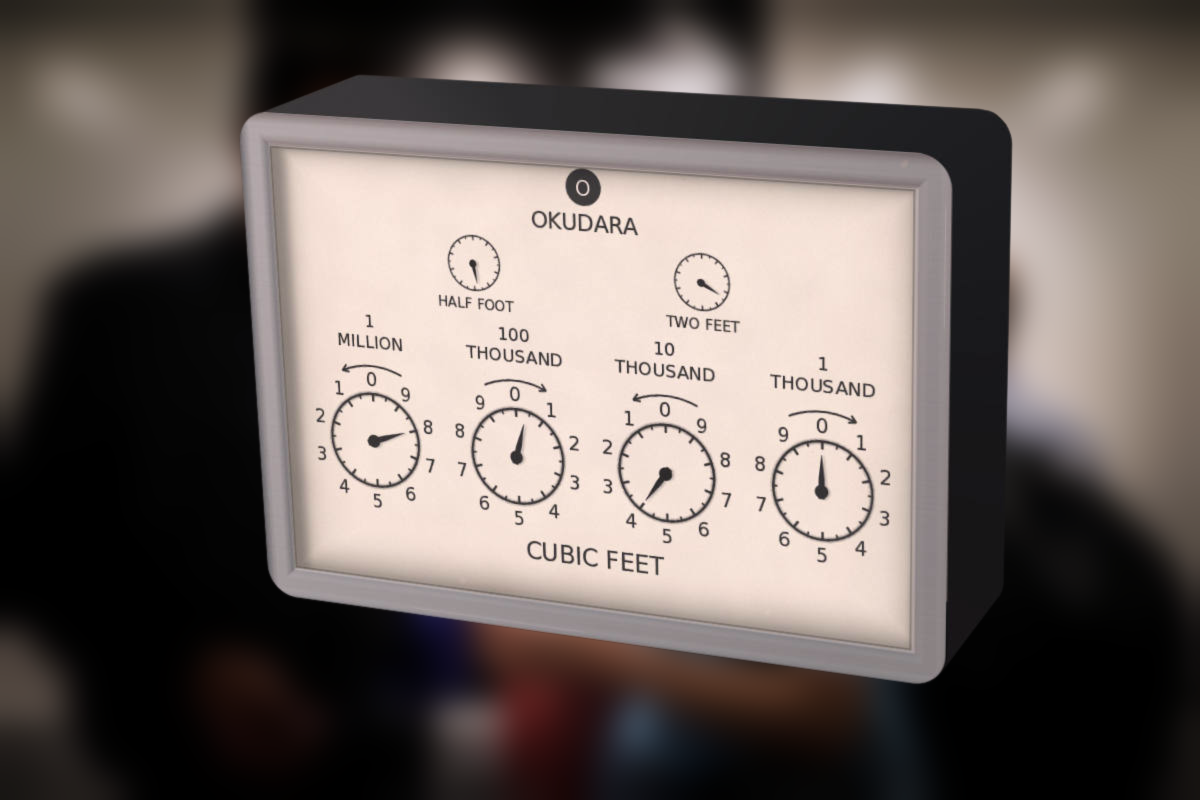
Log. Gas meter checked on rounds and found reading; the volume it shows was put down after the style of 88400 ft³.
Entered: 804000 ft³
